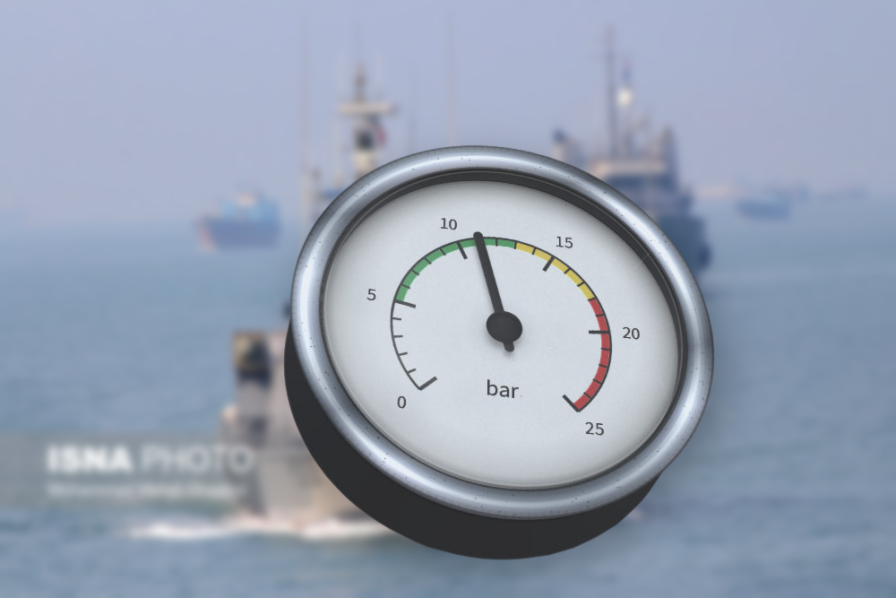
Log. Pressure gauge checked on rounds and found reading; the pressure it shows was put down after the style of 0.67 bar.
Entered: 11 bar
